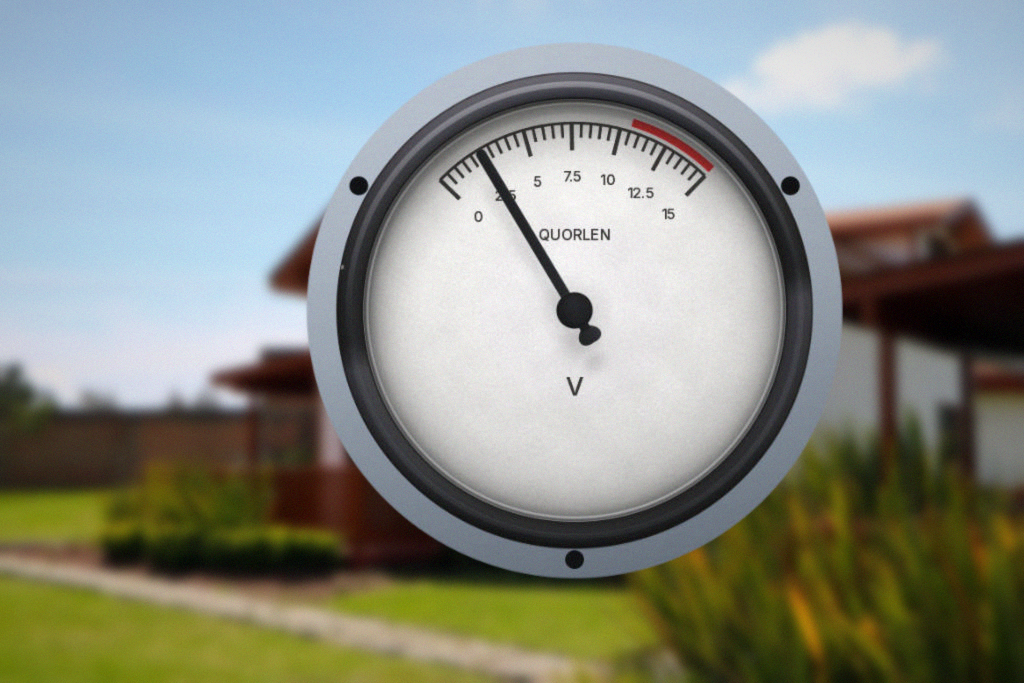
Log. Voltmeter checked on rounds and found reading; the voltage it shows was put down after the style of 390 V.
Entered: 2.5 V
